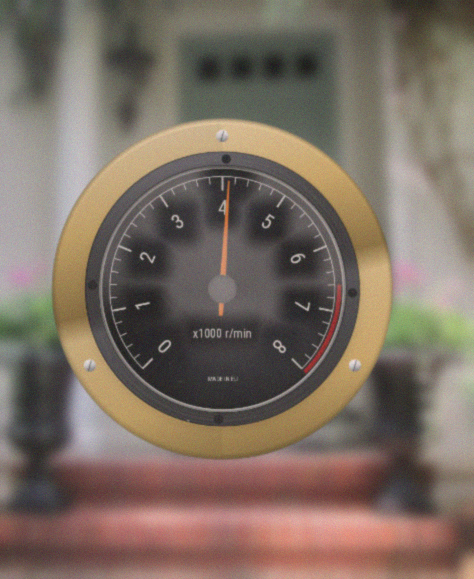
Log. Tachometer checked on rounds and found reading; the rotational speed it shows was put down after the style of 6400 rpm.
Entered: 4100 rpm
